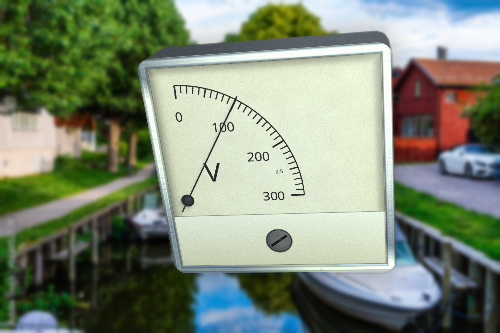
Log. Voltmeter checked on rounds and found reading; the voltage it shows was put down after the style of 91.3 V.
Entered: 100 V
